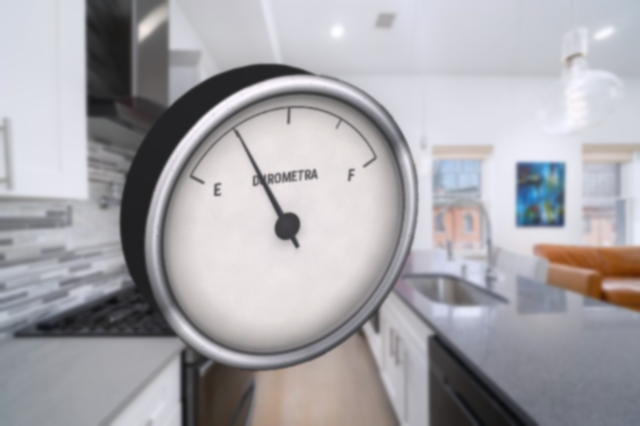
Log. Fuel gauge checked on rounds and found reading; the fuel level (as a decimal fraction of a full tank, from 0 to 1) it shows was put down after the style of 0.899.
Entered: 0.25
